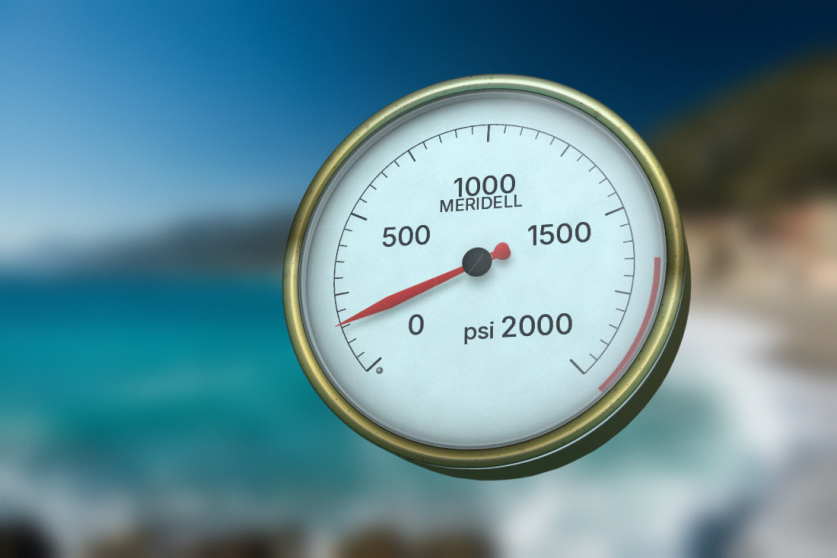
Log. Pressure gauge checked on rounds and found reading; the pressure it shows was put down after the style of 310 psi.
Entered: 150 psi
